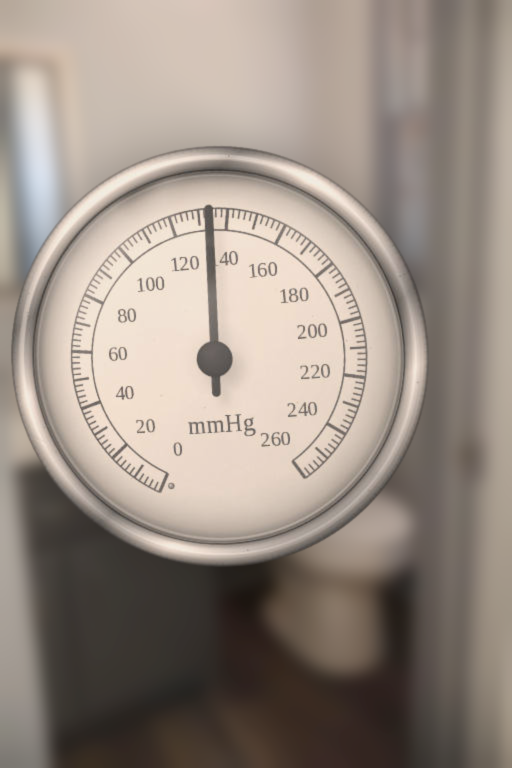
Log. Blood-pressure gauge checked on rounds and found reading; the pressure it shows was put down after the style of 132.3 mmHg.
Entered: 134 mmHg
